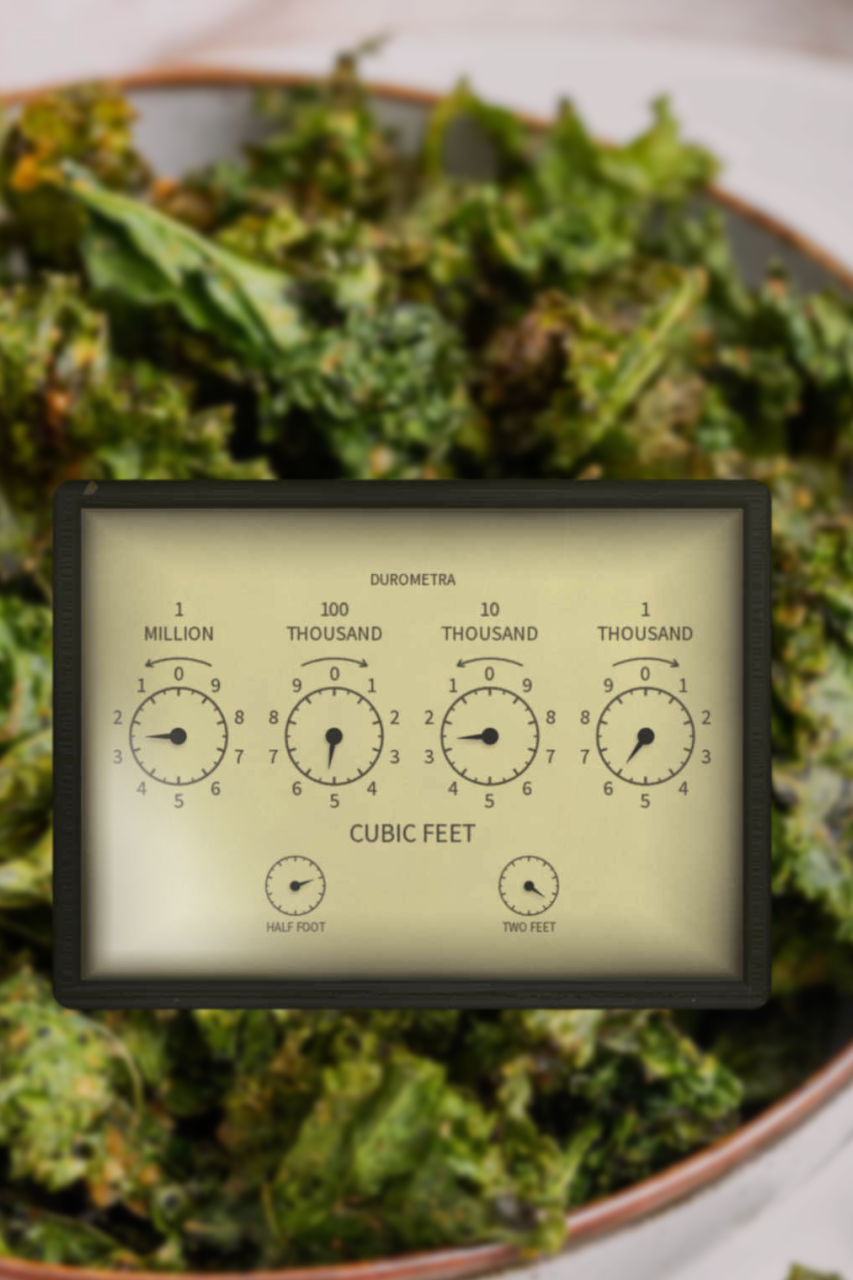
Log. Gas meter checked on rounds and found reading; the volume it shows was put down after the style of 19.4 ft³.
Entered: 252600 ft³
